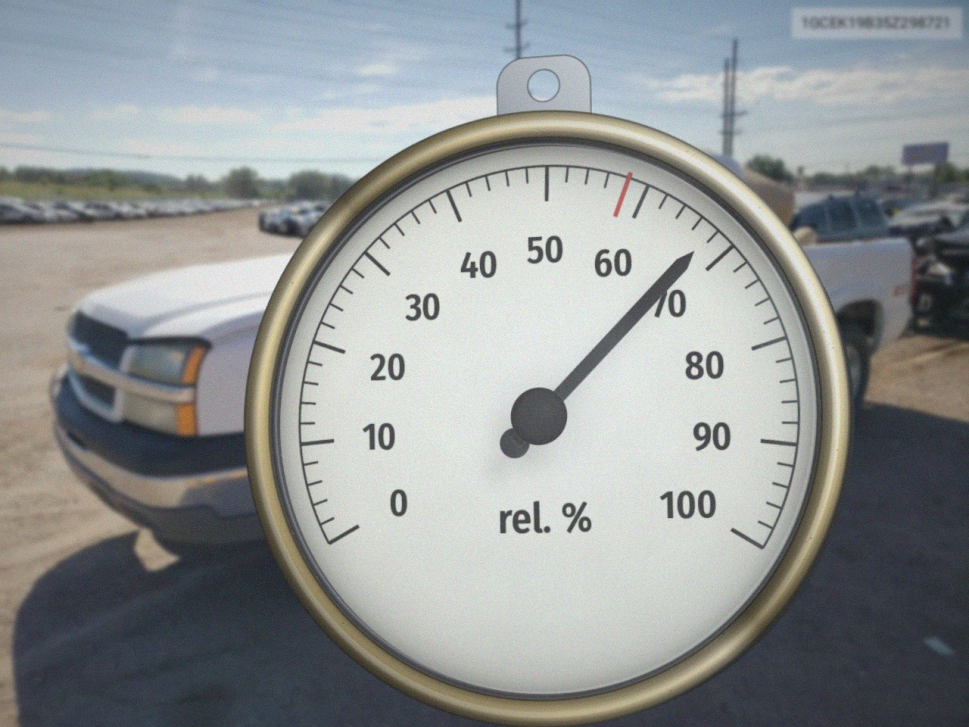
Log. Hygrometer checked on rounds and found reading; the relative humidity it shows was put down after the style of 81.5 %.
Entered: 68 %
